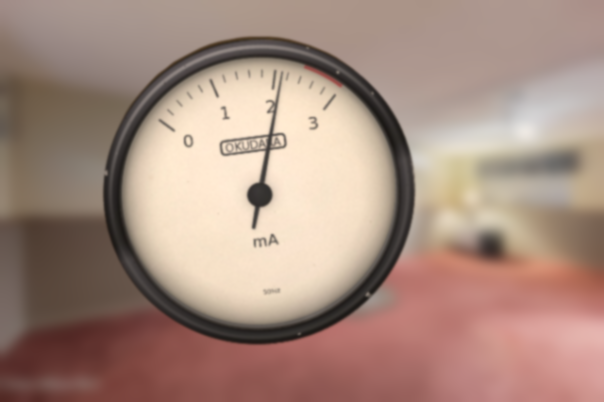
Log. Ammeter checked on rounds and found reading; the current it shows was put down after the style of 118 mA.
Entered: 2.1 mA
